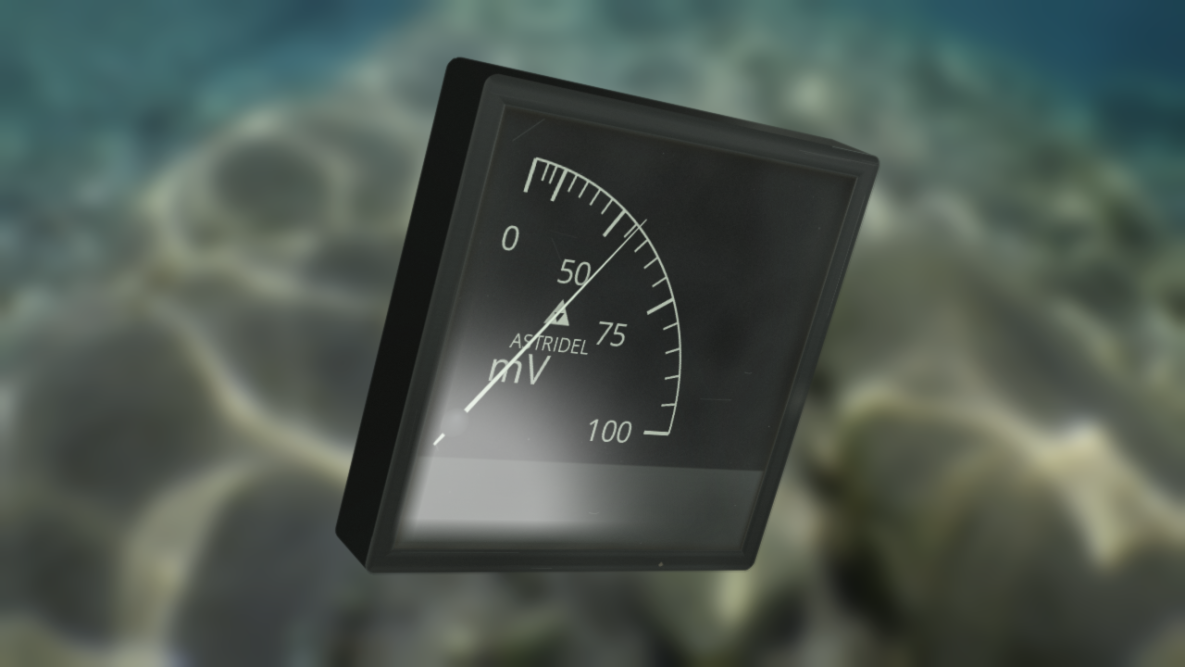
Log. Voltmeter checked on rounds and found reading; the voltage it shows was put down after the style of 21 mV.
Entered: 55 mV
